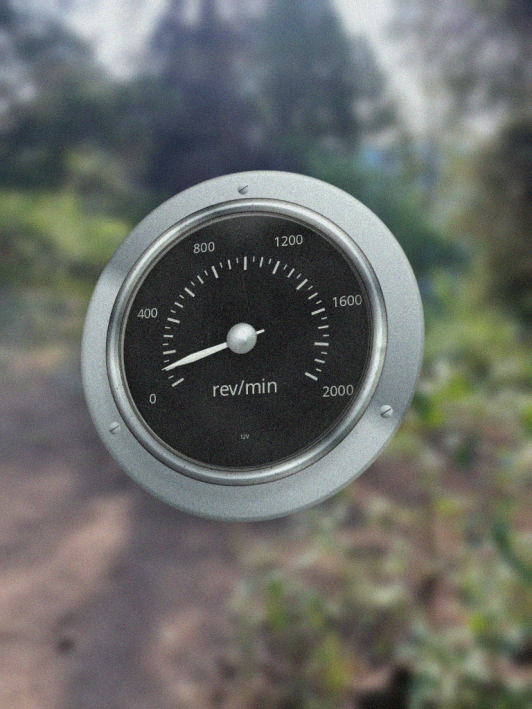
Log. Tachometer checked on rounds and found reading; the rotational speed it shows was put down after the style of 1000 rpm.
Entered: 100 rpm
